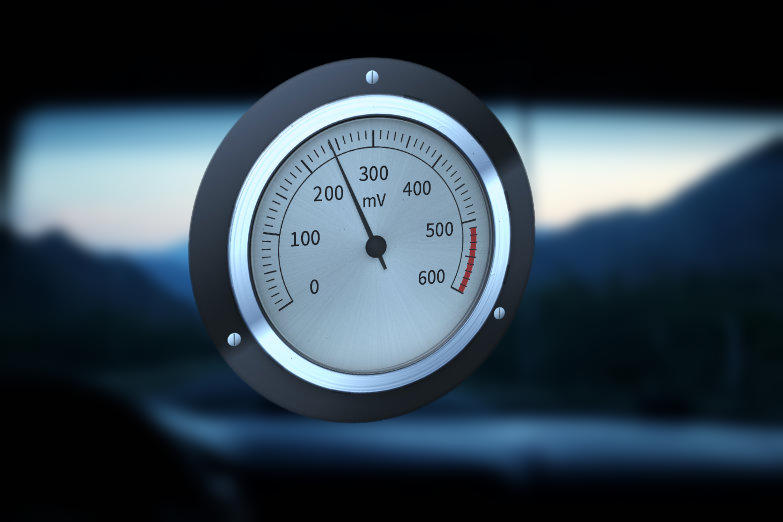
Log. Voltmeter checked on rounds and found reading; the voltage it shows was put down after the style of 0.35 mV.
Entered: 240 mV
